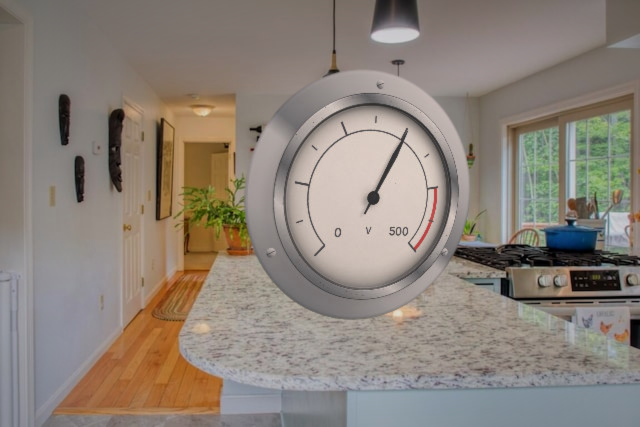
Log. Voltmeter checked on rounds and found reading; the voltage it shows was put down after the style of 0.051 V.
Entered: 300 V
